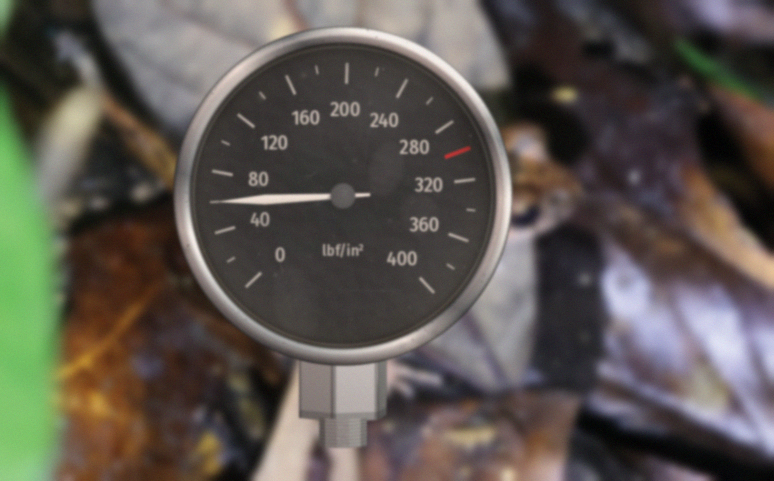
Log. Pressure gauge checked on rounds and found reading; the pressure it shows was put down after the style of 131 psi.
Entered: 60 psi
